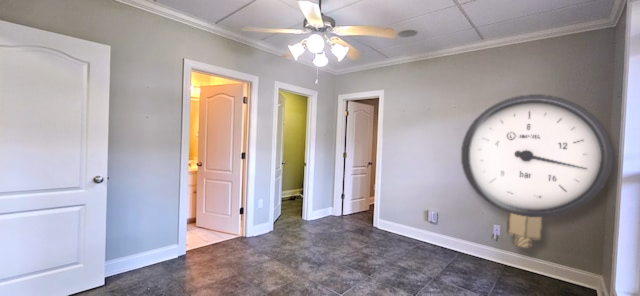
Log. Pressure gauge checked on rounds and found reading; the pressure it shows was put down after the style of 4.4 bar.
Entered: 14 bar
